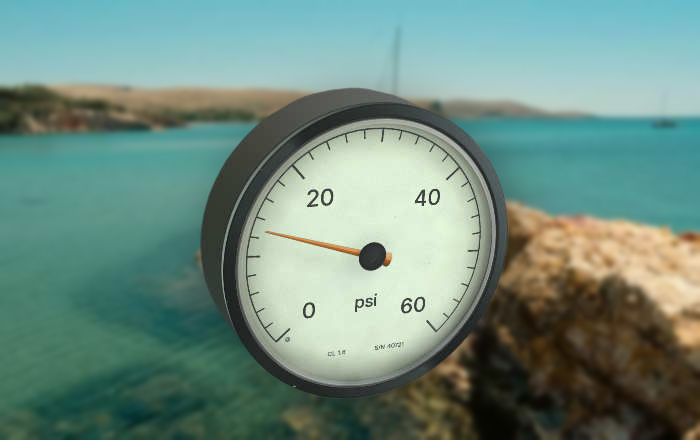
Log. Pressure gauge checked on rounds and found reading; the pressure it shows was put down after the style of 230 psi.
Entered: 13 psi
